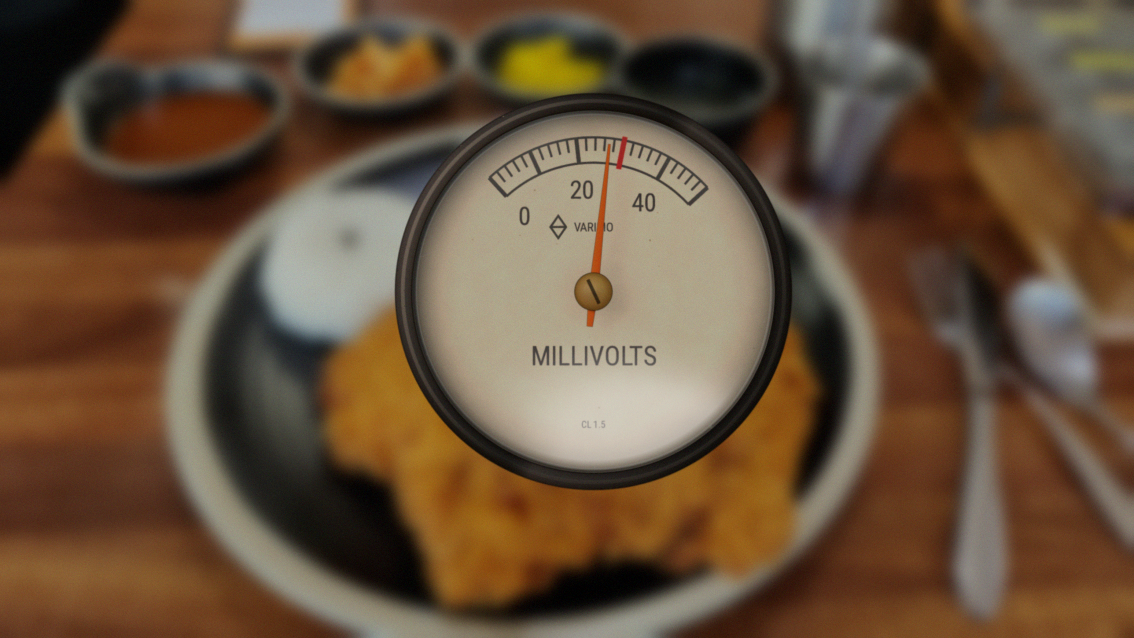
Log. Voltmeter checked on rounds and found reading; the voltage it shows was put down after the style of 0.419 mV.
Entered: 27 mV
